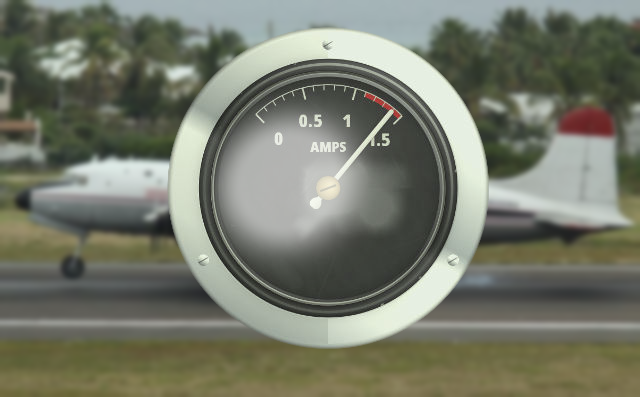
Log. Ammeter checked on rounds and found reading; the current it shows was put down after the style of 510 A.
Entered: 1.4 A
